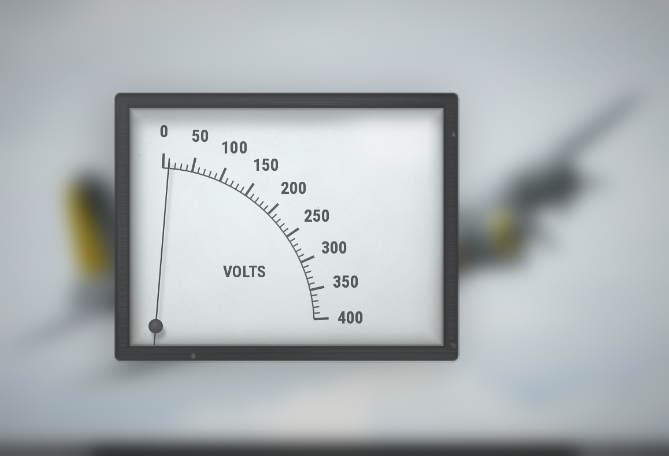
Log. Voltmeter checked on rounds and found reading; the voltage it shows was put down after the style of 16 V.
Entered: 10 V
